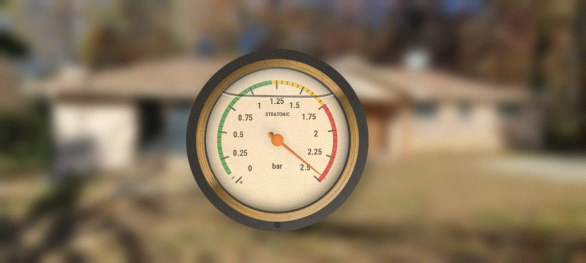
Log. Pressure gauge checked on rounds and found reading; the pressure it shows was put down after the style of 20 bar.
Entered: 2.45 bar
